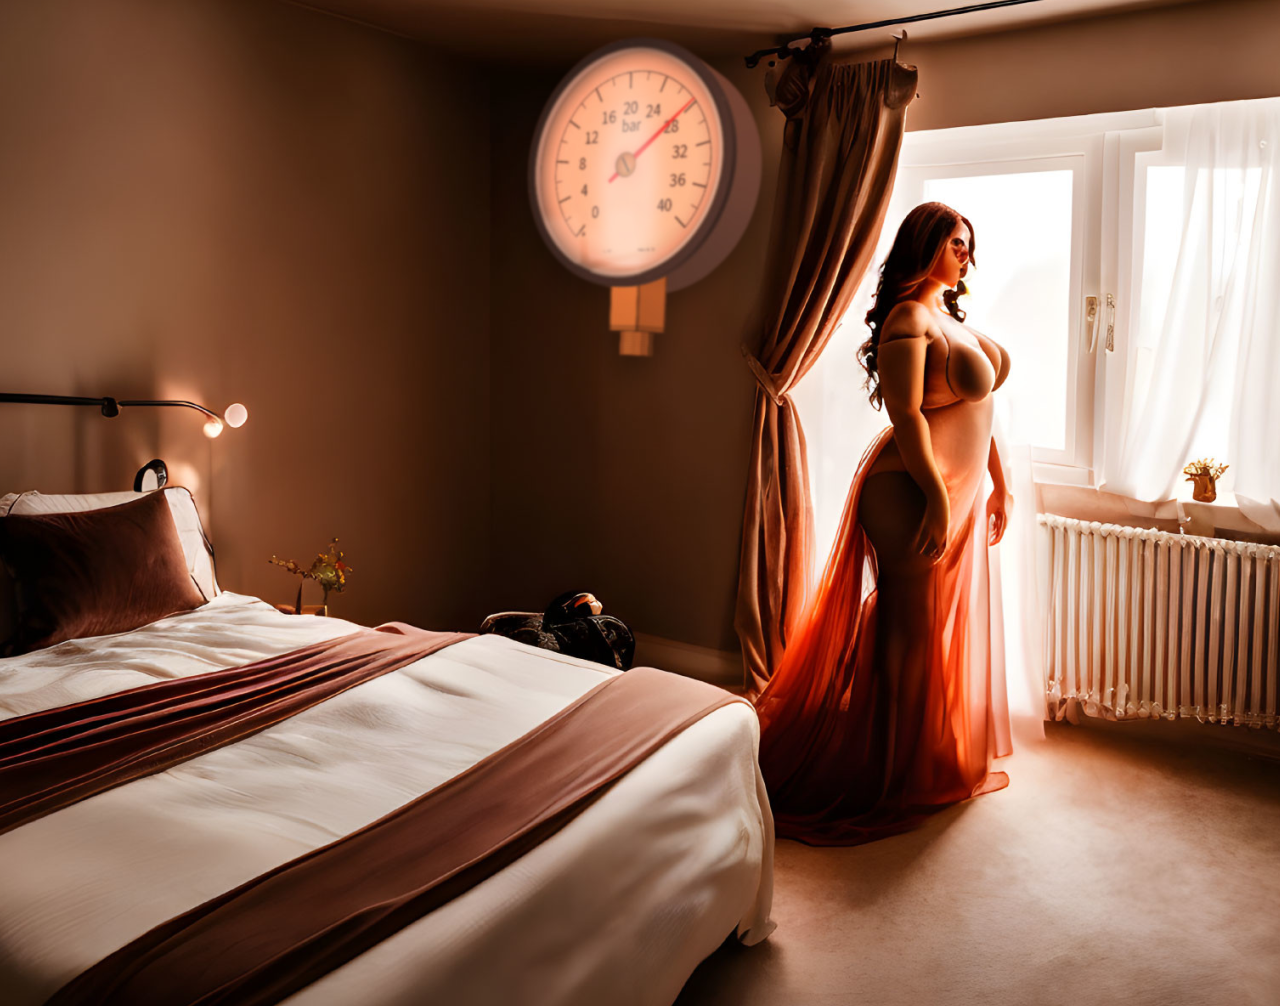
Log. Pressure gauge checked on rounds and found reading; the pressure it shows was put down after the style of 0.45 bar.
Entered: 28 bar
